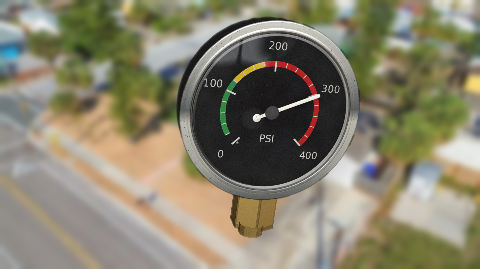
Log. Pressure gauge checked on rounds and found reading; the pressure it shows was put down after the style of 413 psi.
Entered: 300 psi
